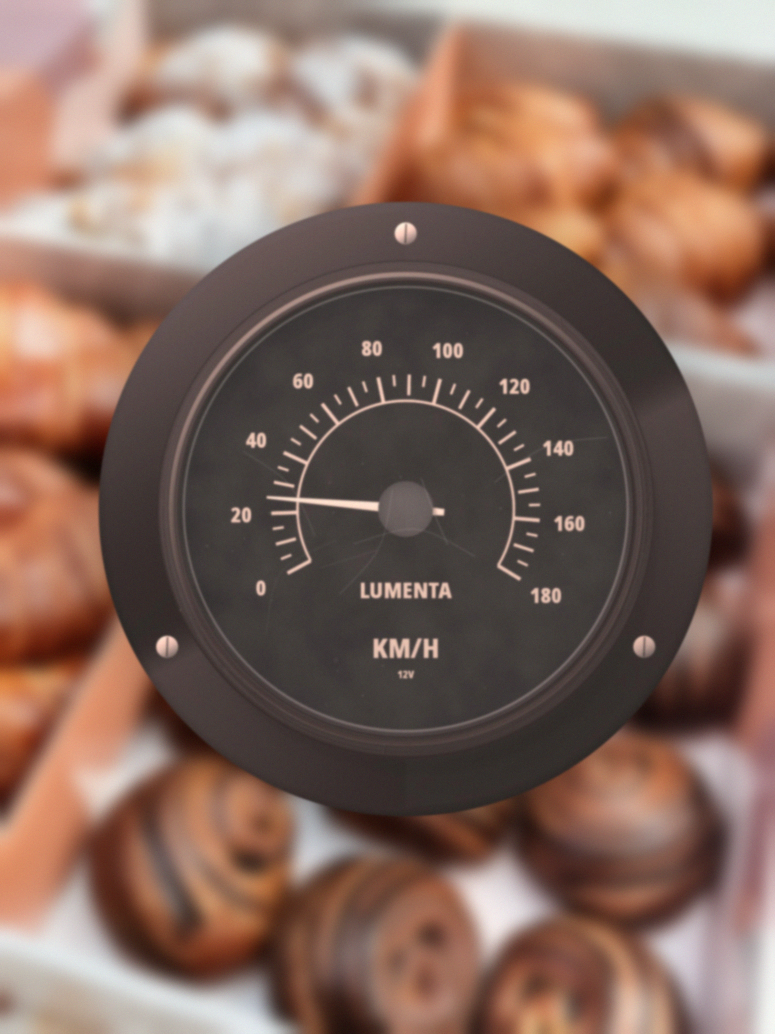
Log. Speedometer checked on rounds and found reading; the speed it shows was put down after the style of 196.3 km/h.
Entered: 25 km/h
